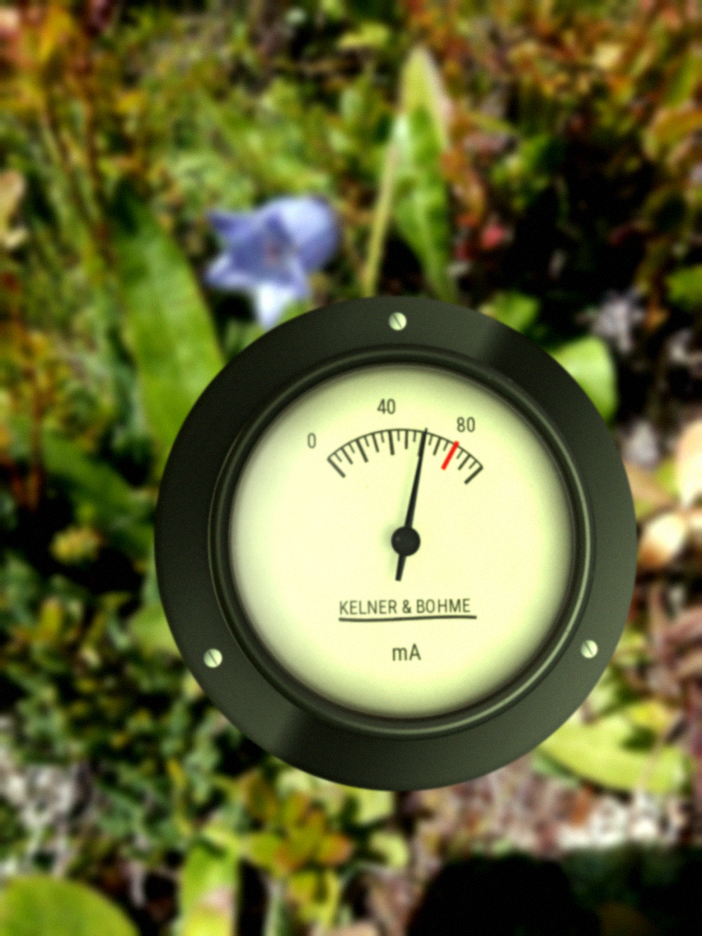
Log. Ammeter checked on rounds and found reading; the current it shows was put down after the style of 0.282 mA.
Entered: 60 mA
